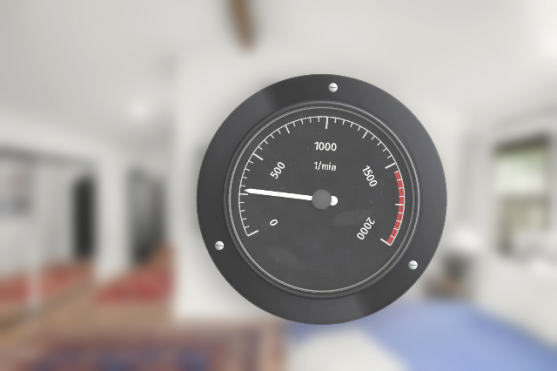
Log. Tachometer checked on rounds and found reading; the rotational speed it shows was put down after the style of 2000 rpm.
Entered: 275 rpm
